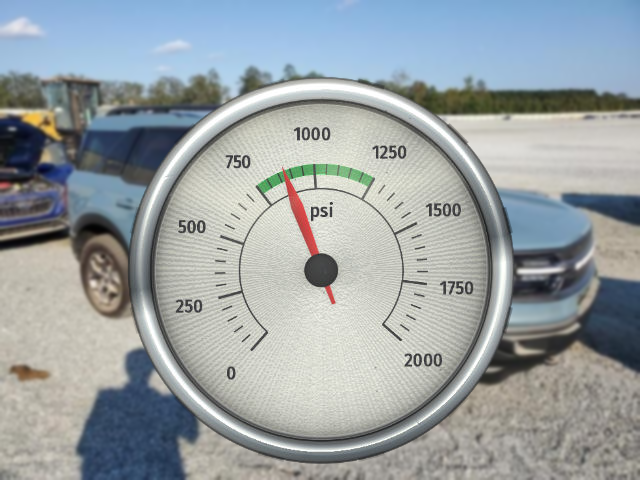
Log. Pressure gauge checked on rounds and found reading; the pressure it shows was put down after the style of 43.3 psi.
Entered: 875 psi
